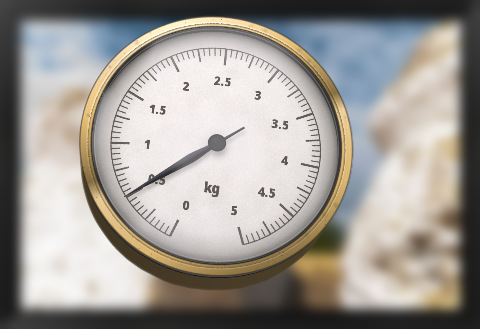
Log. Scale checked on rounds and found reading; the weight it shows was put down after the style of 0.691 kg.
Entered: 0.5 kg
